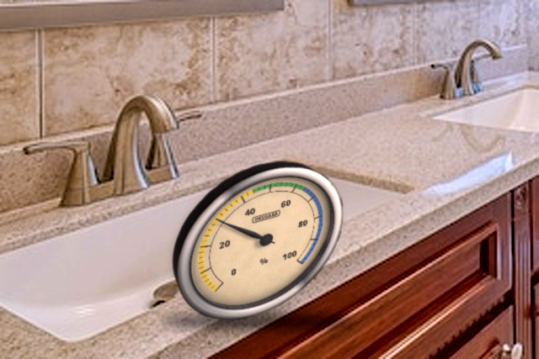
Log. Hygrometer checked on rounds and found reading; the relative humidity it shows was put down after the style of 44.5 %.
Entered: 30 %
